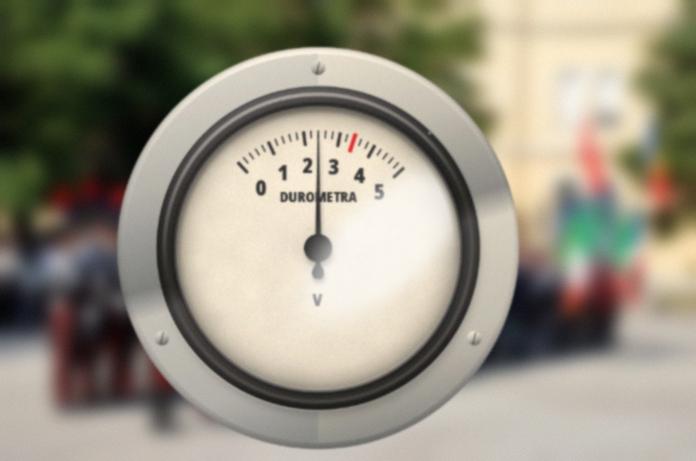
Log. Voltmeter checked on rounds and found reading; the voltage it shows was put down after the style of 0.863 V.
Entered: 2.4 V
